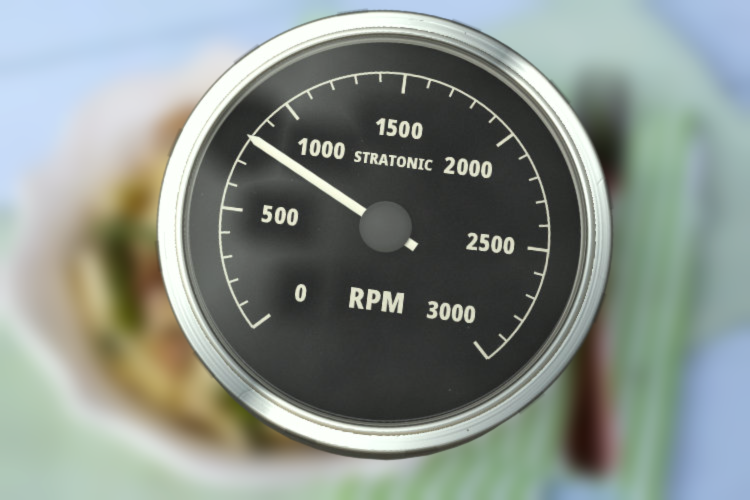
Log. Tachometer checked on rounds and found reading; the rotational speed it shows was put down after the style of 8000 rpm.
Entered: 800 rpm
